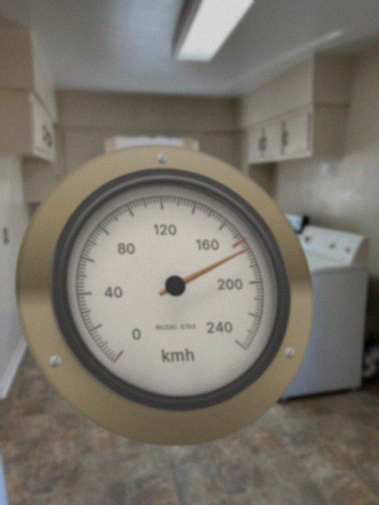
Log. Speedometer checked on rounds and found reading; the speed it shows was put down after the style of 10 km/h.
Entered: 180 km/h
